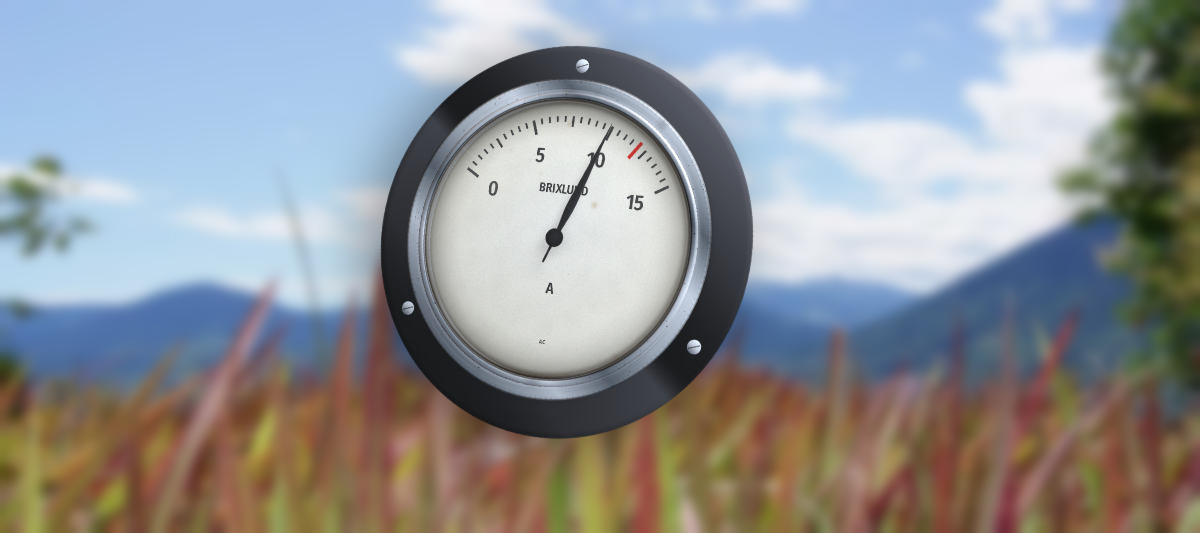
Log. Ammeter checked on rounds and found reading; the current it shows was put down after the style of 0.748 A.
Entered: 10 A
